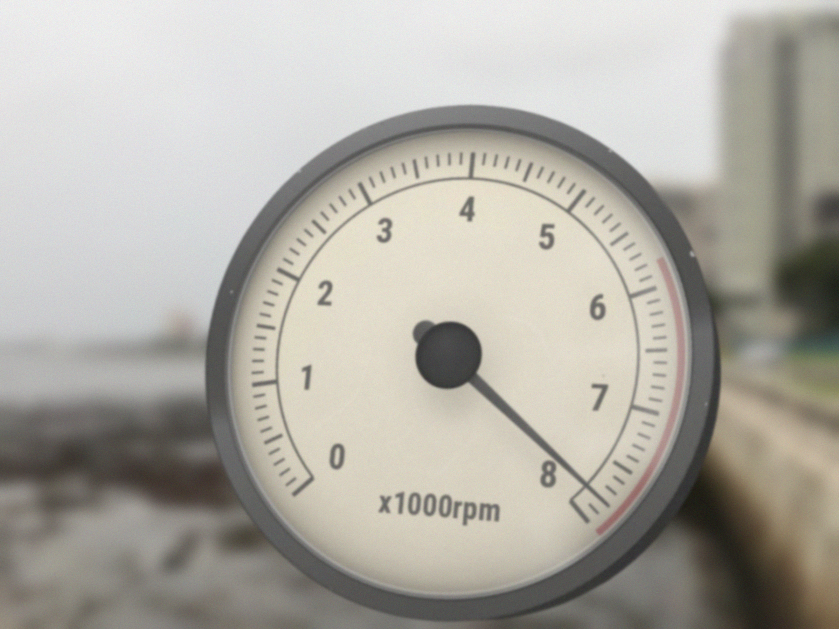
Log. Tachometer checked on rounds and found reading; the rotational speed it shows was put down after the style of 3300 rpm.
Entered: 7800 rpm
